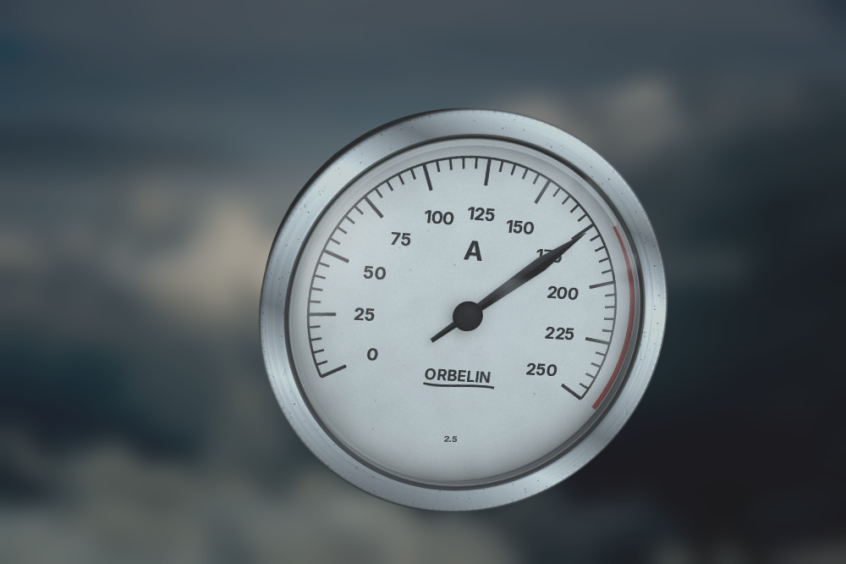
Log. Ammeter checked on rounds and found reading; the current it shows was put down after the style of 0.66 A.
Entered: 175 A
